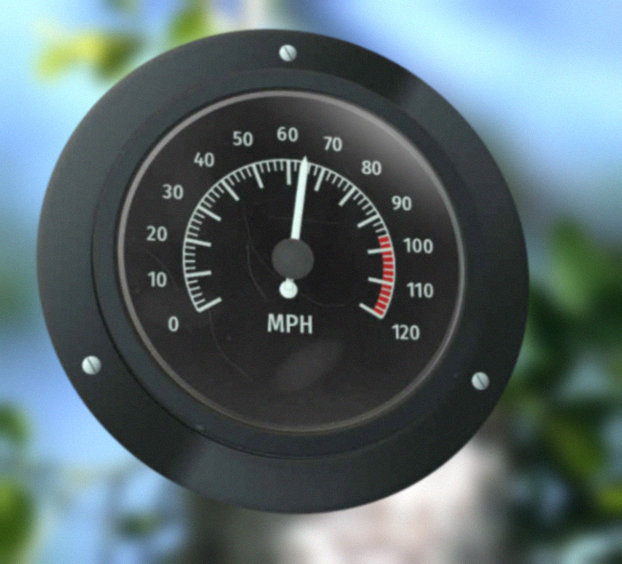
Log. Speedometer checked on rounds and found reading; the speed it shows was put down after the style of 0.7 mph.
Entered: 64 mph
